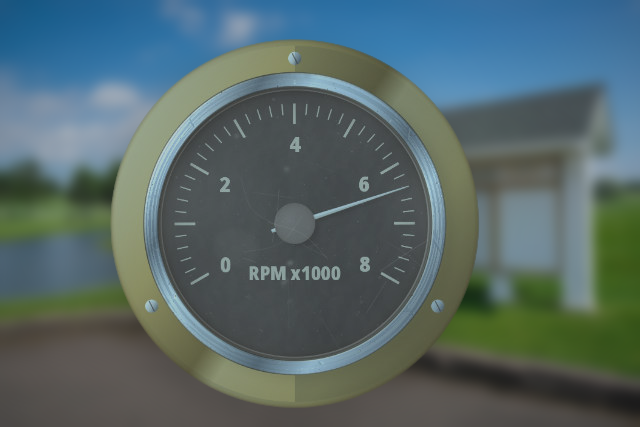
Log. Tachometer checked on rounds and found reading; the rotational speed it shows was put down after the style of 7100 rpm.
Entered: 6400 rpm
